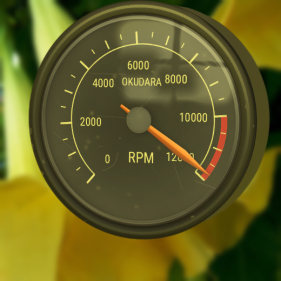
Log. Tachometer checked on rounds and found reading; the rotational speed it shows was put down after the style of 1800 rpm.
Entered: 11750 rpm
